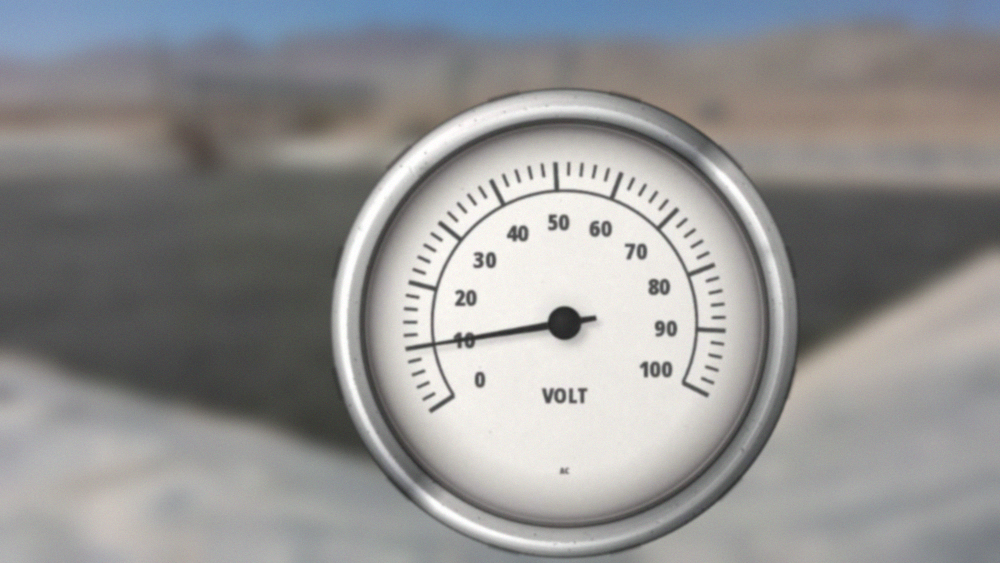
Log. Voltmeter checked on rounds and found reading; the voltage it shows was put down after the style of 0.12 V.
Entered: 10 V
